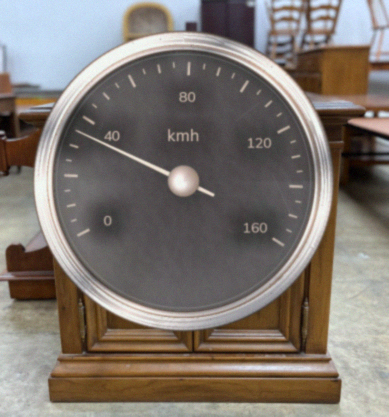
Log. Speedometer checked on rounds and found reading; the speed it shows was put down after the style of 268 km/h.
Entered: 35 km/h
